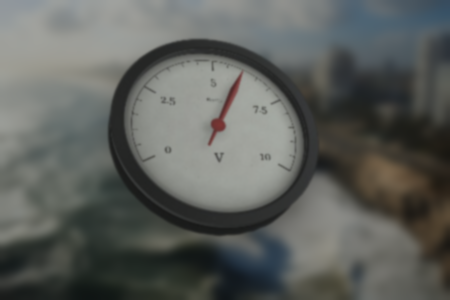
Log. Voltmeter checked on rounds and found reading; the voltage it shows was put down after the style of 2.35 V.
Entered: 6 V
